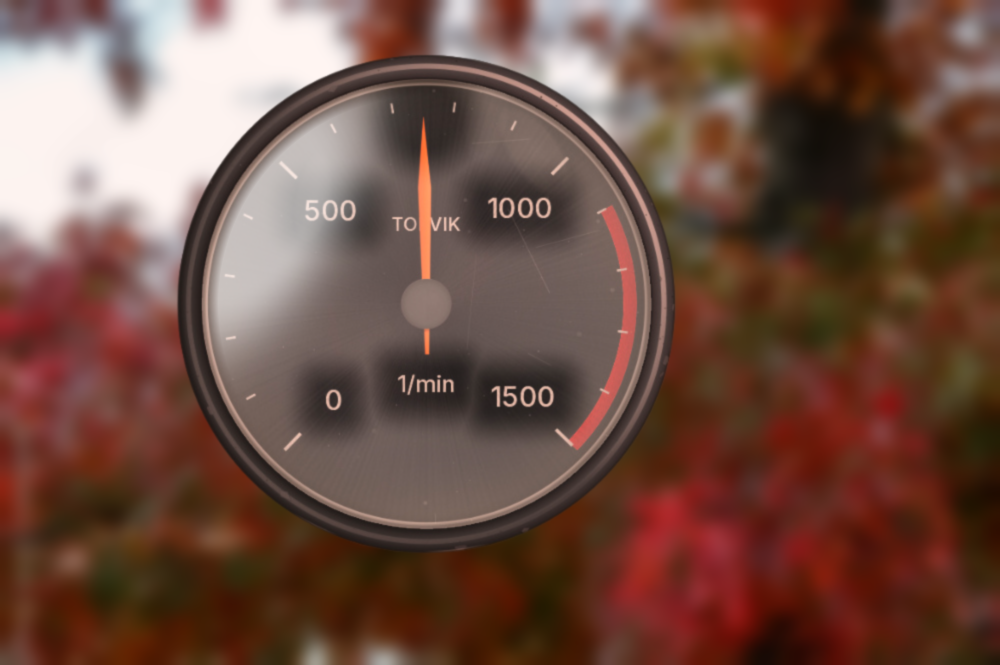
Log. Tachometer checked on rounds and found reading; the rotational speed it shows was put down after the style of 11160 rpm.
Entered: 750 rpm
